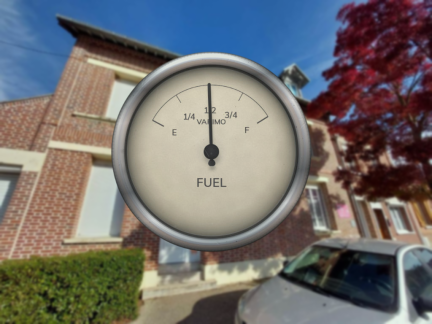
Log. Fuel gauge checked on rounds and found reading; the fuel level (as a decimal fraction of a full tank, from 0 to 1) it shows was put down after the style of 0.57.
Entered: 0.5
